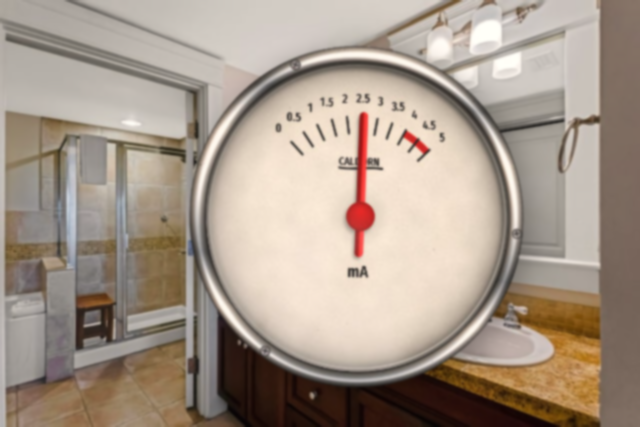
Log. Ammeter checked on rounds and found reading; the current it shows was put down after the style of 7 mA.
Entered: 2.5 mA
